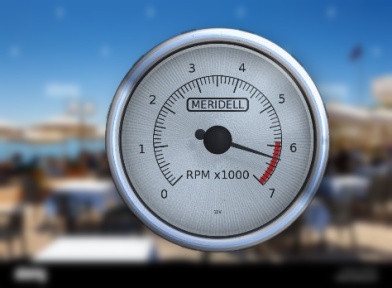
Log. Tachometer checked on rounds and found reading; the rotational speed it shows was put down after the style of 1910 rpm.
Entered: 6300 rpm
